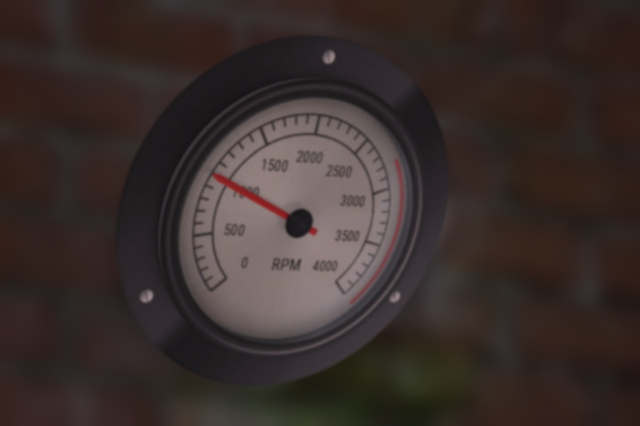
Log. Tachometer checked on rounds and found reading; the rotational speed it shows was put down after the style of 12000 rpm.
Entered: 1000 rpm
